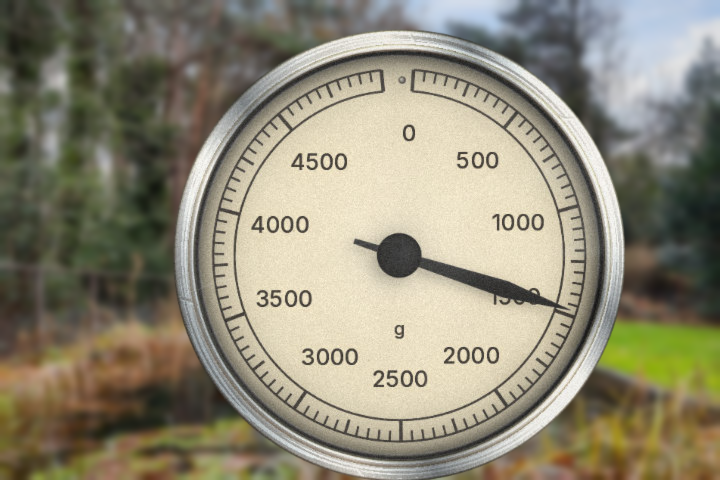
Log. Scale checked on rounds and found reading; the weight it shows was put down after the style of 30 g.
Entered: 1475 g
